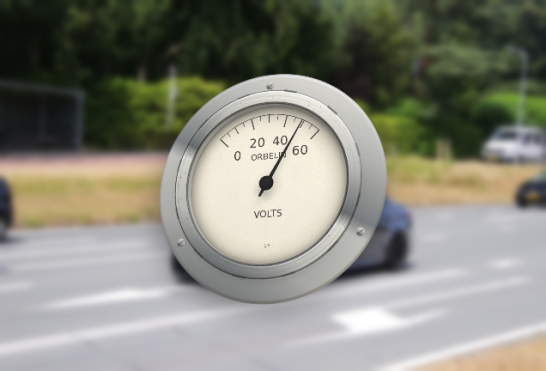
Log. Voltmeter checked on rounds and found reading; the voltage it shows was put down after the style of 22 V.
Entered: 50 V
